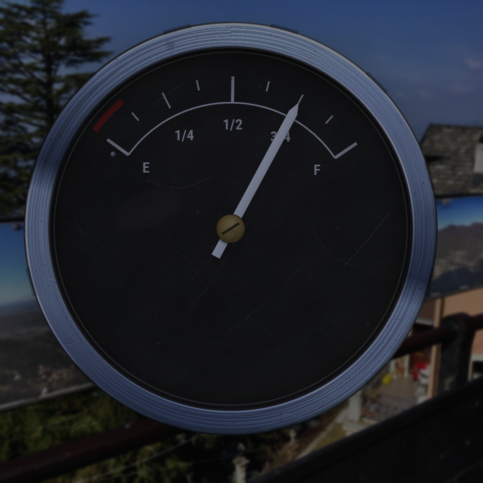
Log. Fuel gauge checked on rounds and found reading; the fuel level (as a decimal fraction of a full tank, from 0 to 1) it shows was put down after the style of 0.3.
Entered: 0.75
